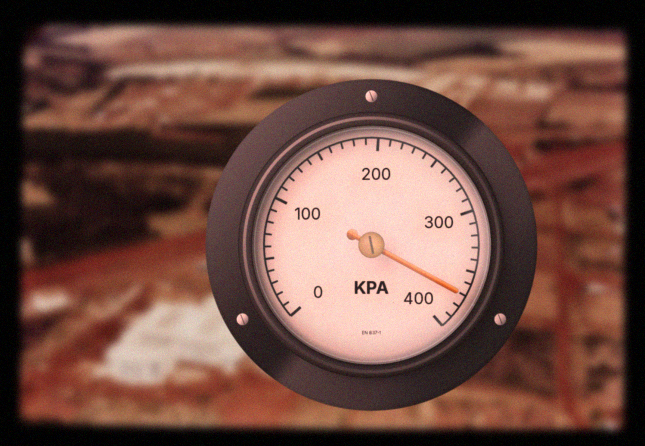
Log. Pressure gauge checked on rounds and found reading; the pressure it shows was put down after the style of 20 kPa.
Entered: 370 kPa
